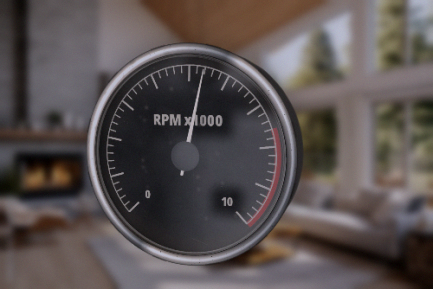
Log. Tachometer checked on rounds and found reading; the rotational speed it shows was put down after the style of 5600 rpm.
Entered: 5400 rpm
